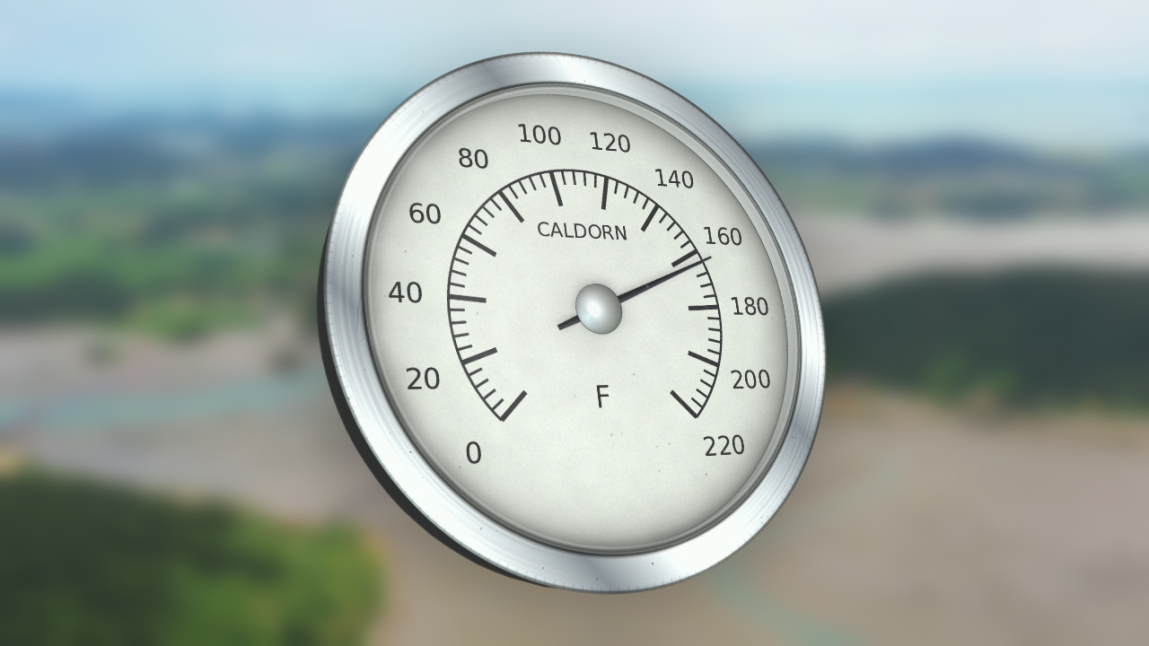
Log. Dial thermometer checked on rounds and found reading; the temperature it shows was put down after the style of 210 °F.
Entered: 164 °F
